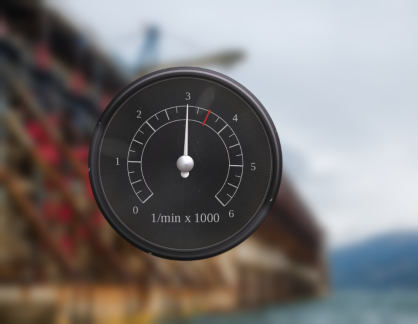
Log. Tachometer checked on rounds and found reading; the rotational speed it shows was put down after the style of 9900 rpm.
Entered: 3000 rpm
